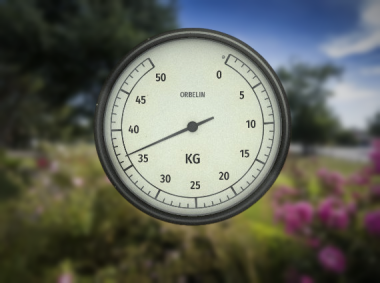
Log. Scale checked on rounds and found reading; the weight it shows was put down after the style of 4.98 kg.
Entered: 36.5 kg
